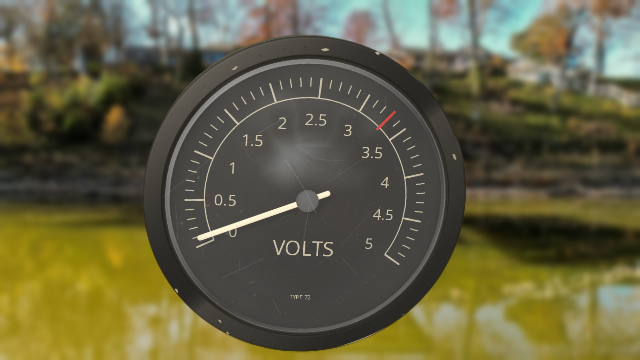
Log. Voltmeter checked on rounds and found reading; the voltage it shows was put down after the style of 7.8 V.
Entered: 0.1 V
